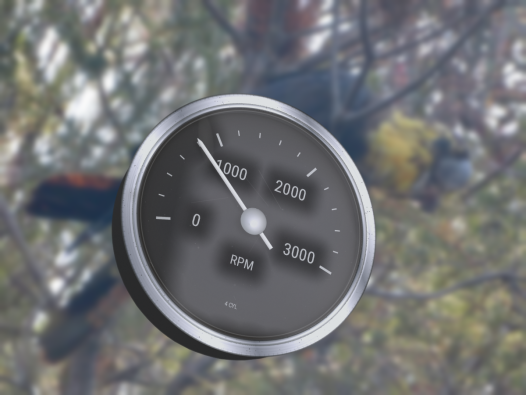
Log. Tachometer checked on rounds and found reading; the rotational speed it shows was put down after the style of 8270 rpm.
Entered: 800 rpm
